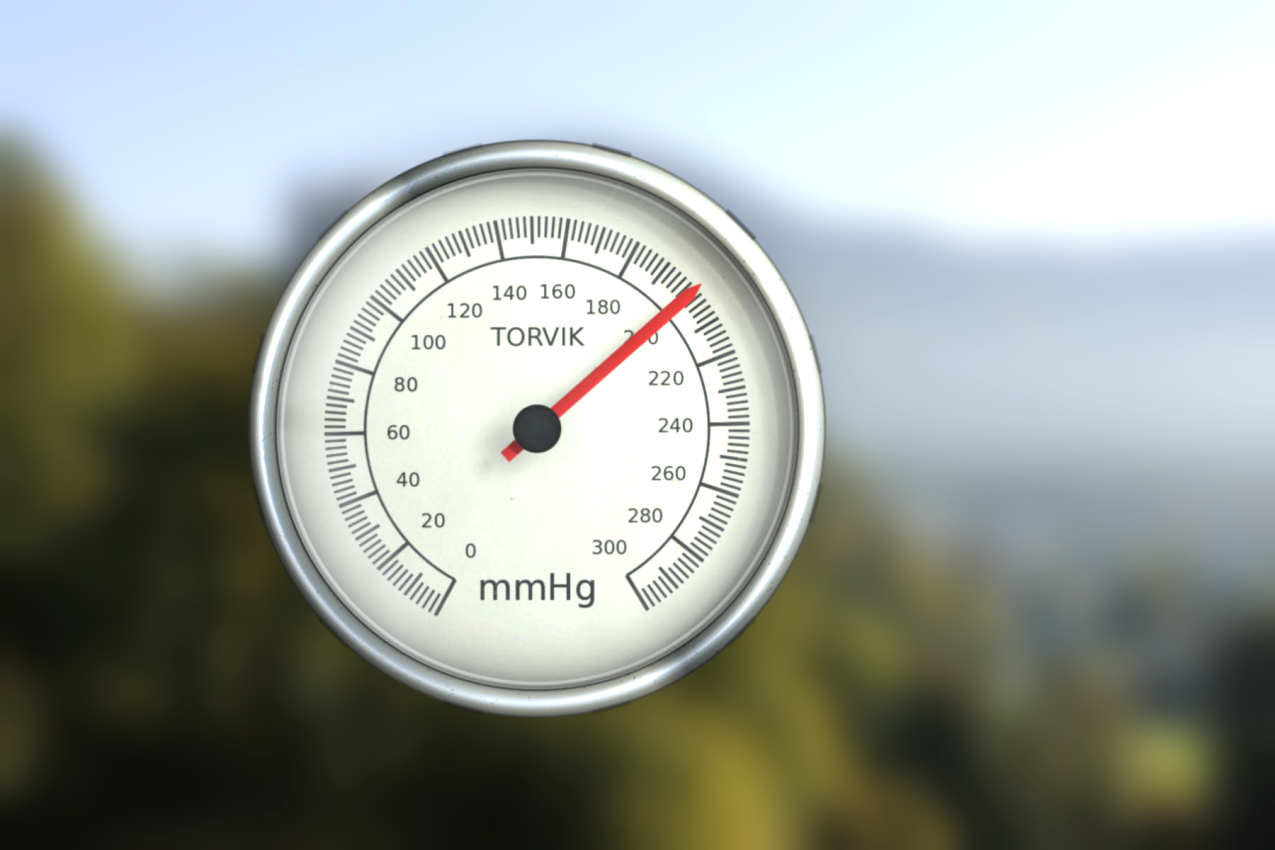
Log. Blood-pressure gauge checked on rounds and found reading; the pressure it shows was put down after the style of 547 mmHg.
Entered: 200 mmHg
